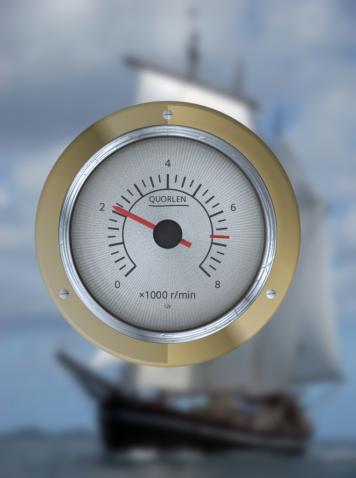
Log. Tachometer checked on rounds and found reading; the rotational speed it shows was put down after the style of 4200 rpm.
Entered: 2125 rpm
